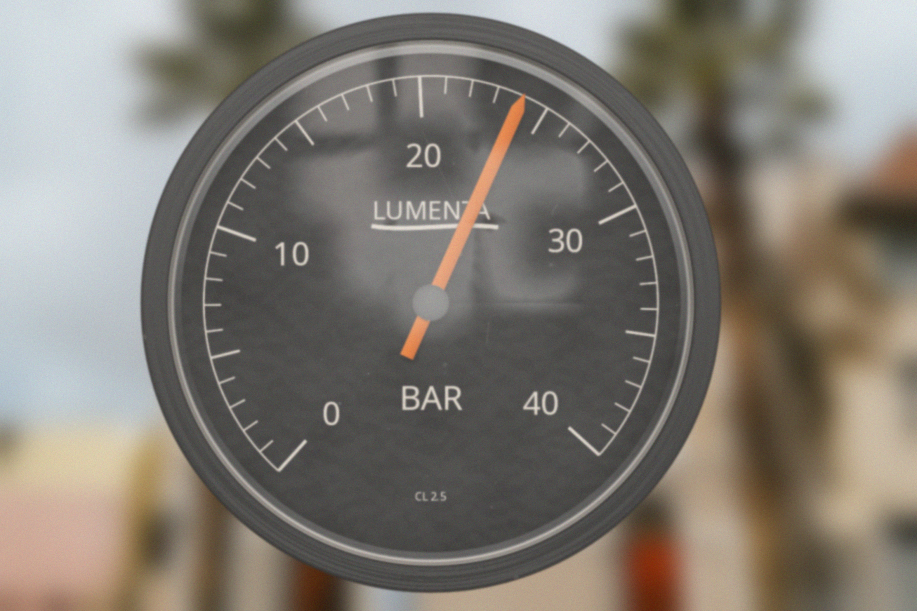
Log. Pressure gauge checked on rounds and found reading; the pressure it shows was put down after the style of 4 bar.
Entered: 24 bar
